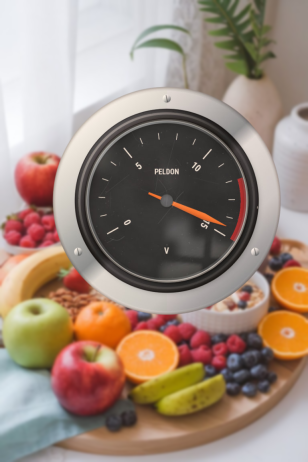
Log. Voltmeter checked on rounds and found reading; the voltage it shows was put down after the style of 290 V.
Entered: 14.5 V
